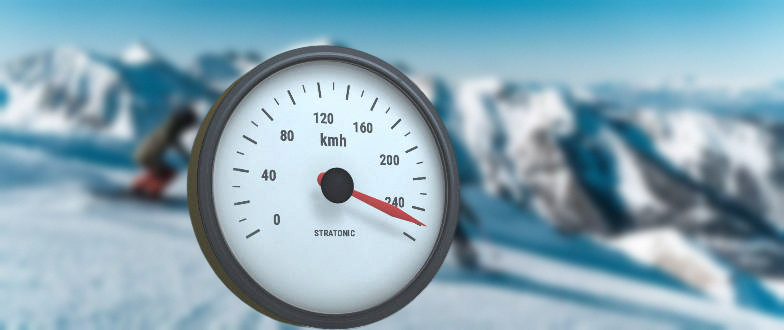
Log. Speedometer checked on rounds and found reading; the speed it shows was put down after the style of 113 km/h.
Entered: 250 km/h
